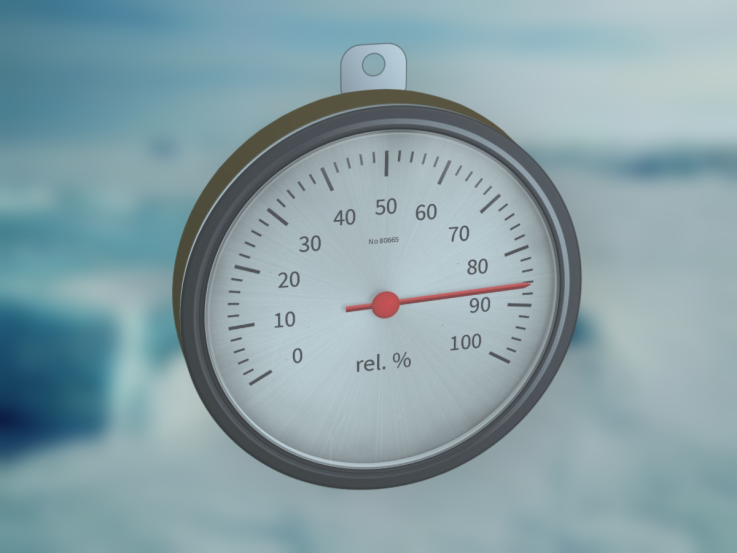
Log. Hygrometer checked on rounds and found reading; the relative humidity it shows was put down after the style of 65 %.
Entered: 86 %
